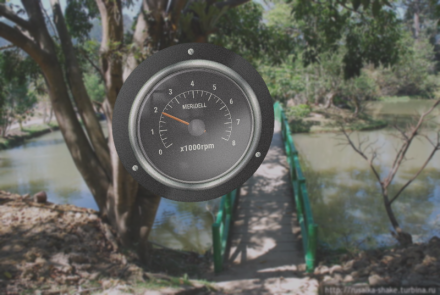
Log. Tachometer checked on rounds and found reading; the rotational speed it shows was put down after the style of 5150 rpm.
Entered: 2000 rpm
